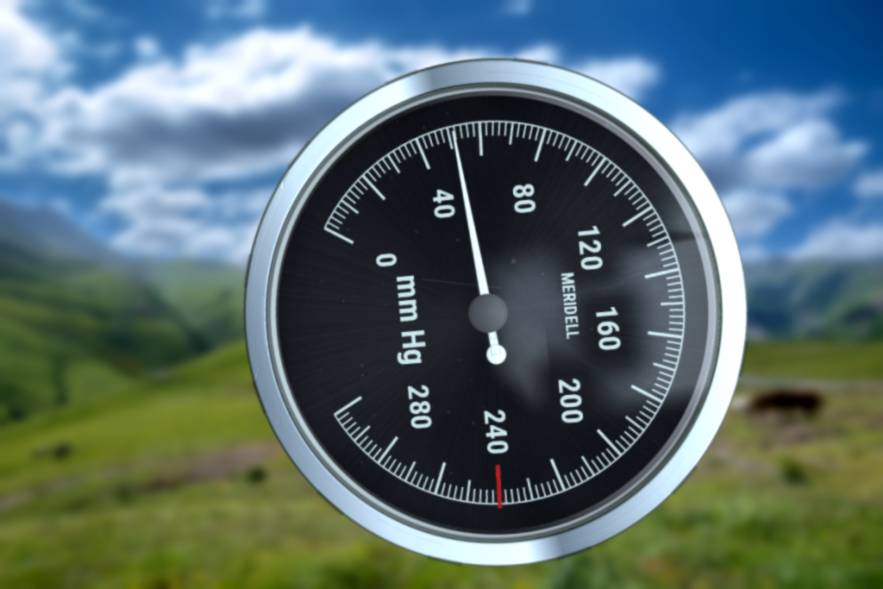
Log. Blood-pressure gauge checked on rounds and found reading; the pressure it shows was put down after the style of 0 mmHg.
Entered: 52 mmHg
